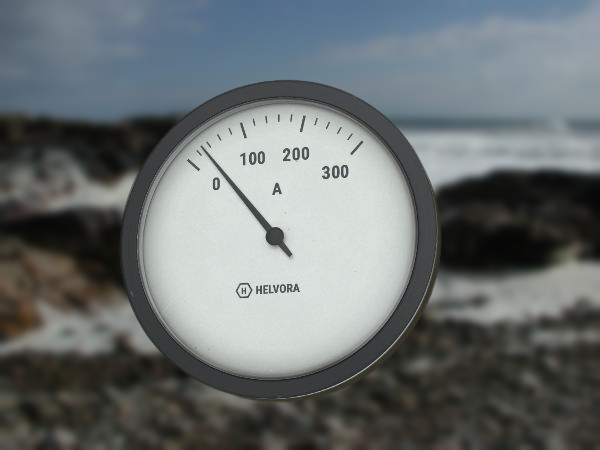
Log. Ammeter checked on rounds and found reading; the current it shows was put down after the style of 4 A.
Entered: 30 A
